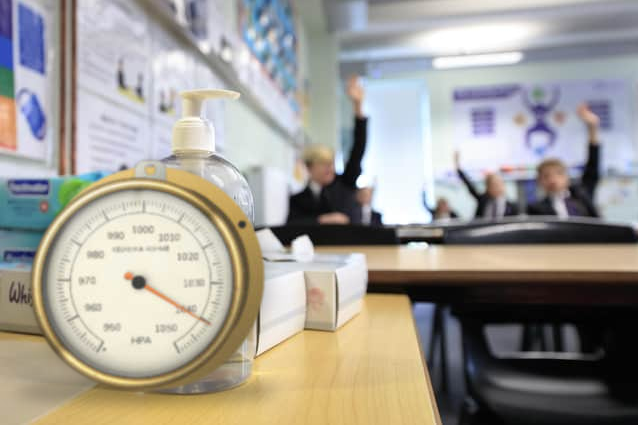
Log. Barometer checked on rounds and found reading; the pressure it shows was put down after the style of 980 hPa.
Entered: 1040 hPa
